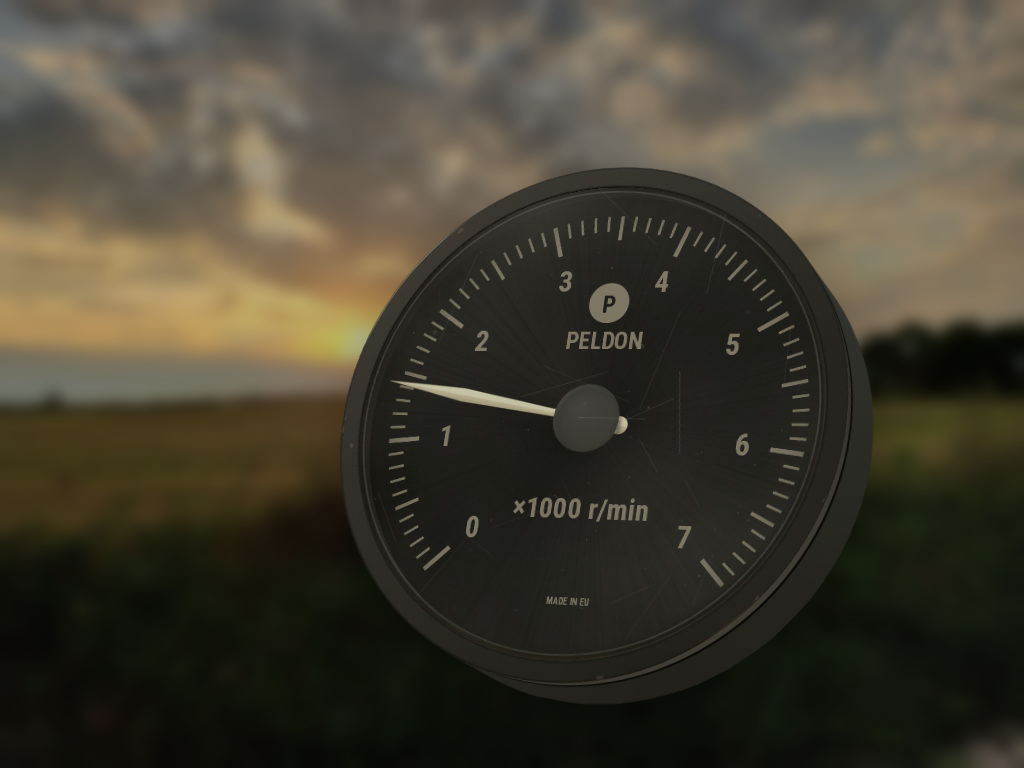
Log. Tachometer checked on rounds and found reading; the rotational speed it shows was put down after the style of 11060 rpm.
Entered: 1400 rpm
